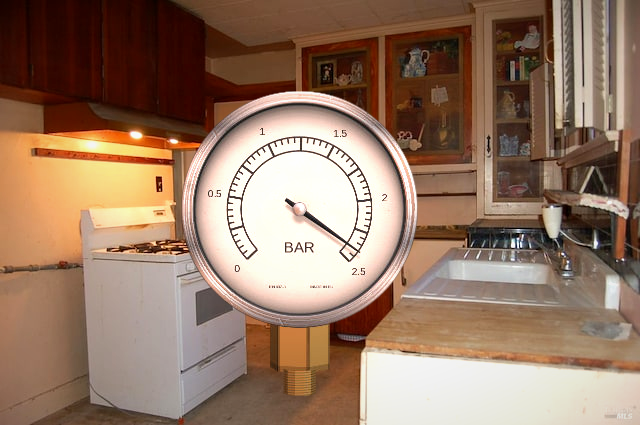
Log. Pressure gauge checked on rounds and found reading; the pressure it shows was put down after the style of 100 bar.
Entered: 2.4 bar
